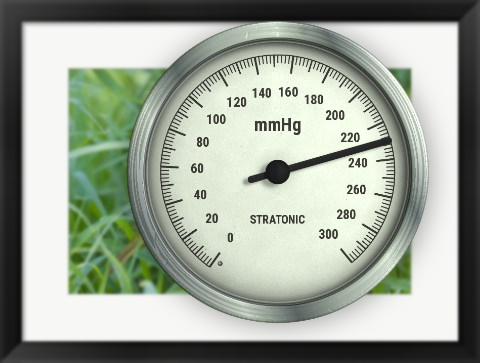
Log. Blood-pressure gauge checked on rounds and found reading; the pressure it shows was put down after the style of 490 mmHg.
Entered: 230 mmHg
